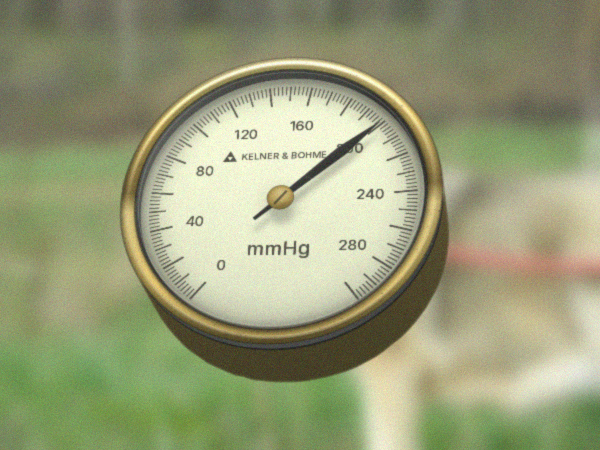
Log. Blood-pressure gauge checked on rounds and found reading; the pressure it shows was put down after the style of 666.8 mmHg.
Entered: 200 mmHg
